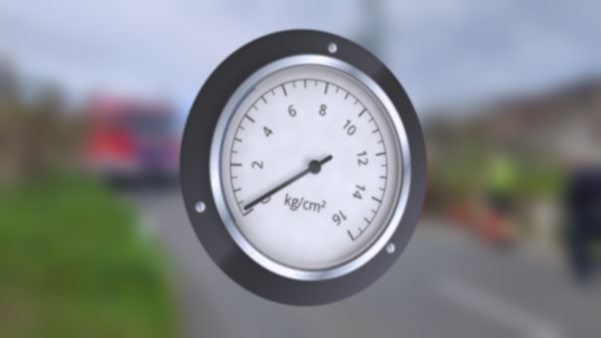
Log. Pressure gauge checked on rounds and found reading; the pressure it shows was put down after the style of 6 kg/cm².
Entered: 0.25 kg/cm²
